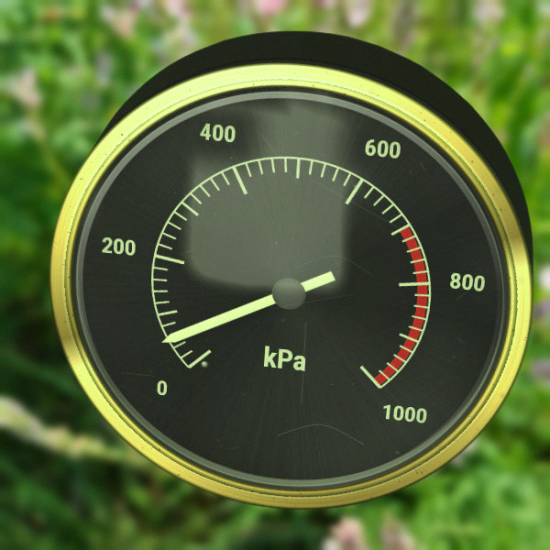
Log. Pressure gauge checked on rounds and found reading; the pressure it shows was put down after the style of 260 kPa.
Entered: 60 kPa
